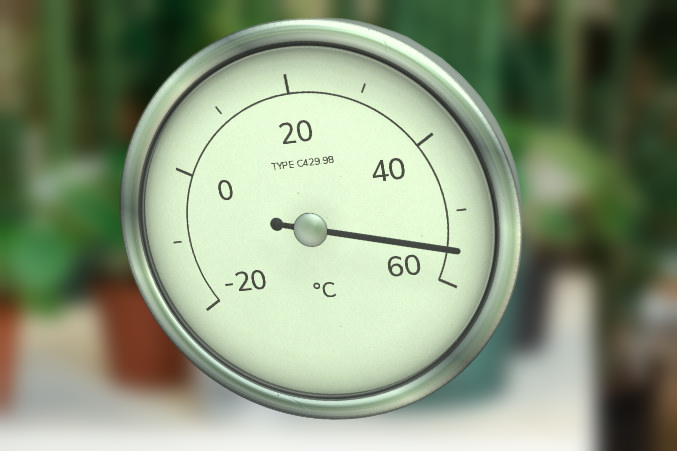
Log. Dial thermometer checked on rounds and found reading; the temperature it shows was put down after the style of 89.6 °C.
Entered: 55 °C
